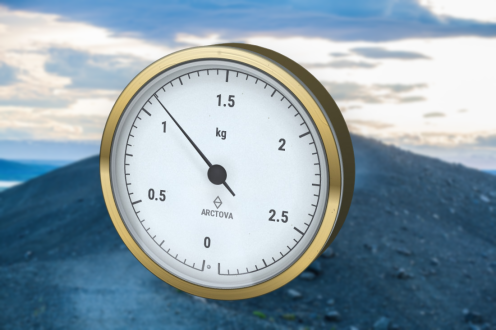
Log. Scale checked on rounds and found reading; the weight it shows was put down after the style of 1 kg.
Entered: 1.1 kg
